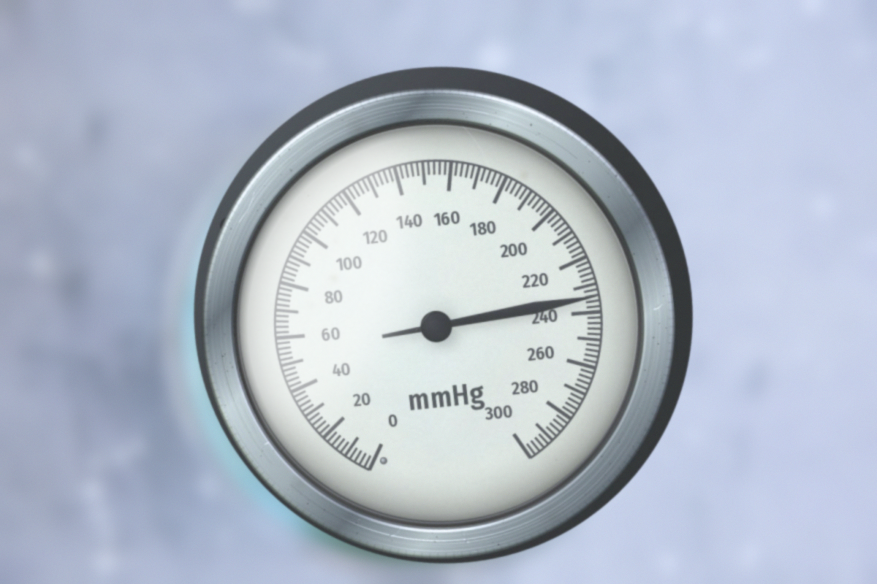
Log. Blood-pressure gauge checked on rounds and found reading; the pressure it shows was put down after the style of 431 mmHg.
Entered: 234 mmHg
